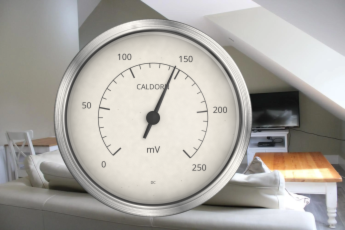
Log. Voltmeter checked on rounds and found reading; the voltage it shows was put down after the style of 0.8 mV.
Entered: 145 mV
